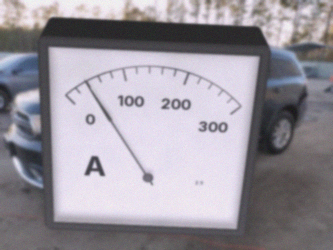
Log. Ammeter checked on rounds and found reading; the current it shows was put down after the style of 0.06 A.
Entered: 40 A
